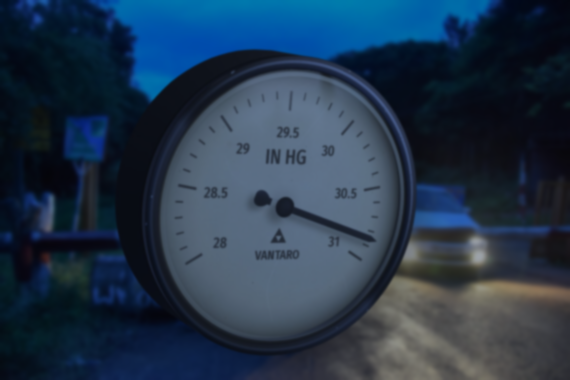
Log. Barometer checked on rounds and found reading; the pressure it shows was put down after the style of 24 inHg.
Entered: 30.85 inHg
